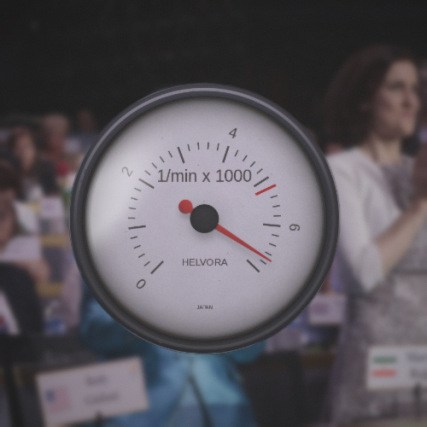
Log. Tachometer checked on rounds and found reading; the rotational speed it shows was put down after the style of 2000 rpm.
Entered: 6700 rpm
